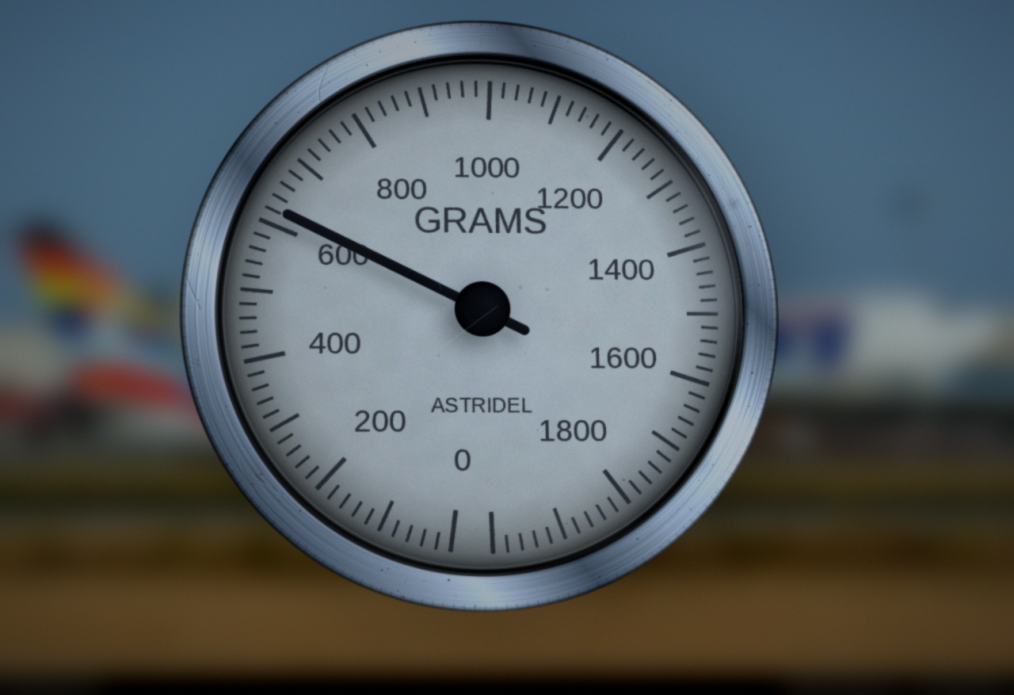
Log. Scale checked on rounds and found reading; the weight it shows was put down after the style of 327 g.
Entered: 620 g
